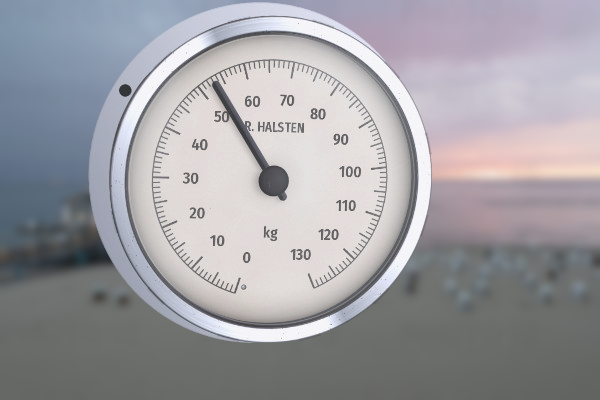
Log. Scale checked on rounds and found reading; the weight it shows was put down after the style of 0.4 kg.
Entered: 53 kg
